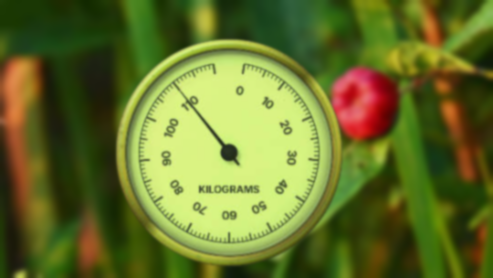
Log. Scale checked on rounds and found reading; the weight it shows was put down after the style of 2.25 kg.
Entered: 110 kg
